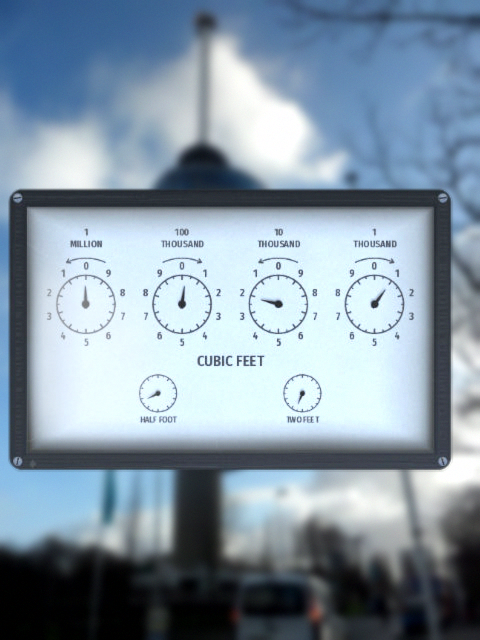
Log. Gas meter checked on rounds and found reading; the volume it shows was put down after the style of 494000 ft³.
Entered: 2100 ft³
